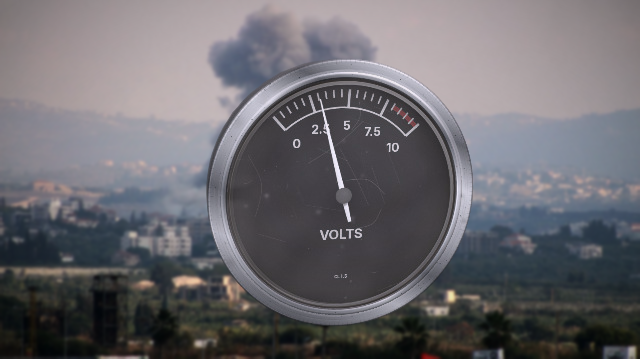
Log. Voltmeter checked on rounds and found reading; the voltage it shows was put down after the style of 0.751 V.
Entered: 3 V
